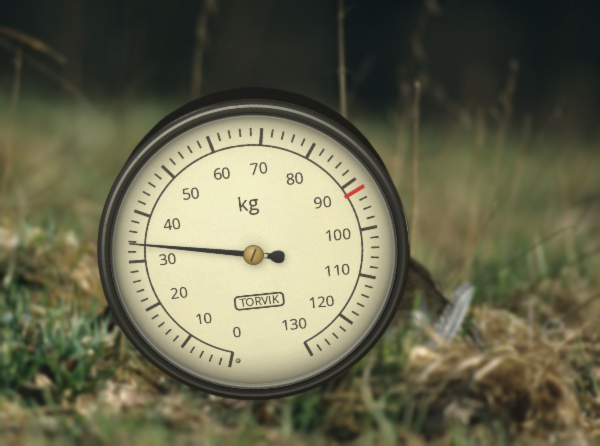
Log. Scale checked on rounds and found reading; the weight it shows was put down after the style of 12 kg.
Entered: 34 kg
